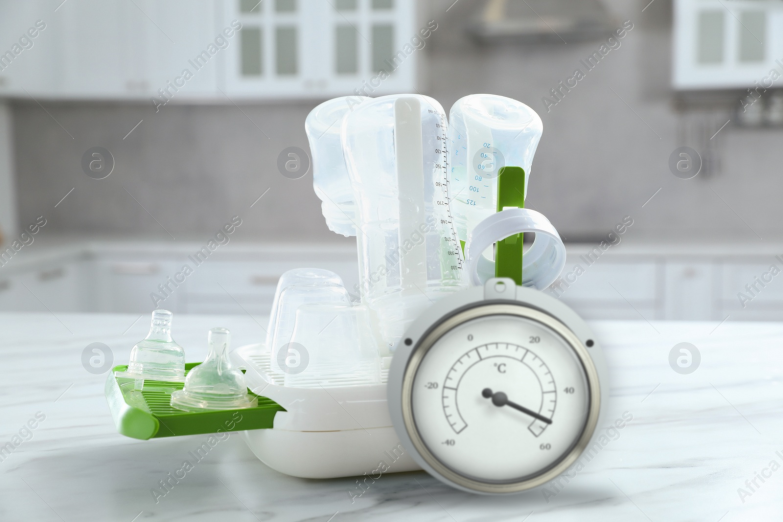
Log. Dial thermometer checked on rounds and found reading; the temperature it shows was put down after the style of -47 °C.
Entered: 52 °C
